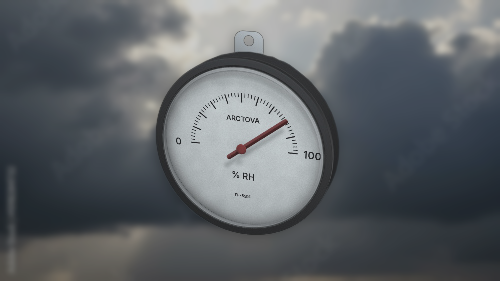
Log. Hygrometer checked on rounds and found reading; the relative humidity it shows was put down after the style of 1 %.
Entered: 80 %
